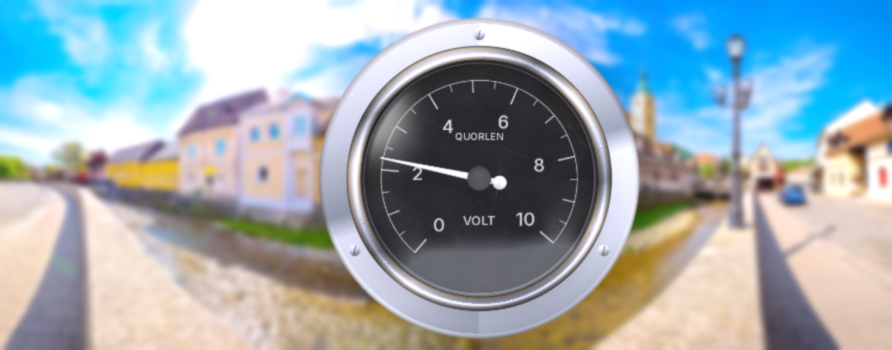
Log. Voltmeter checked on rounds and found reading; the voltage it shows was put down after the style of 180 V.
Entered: 2.25 V
